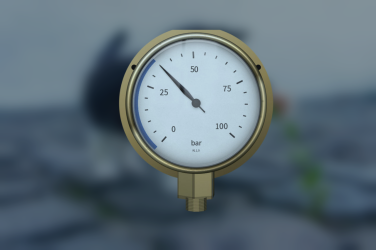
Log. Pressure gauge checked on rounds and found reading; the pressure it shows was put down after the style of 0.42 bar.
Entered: 35 bar
